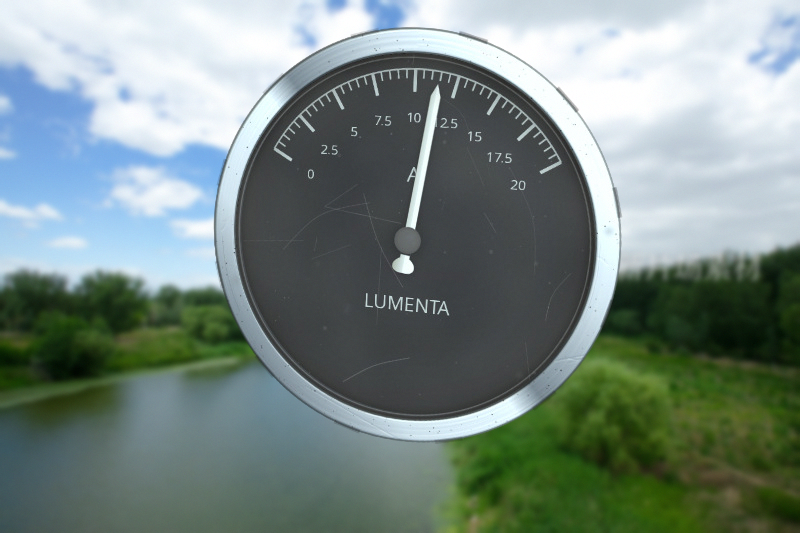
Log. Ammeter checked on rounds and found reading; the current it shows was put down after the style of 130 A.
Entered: 11.5 A
